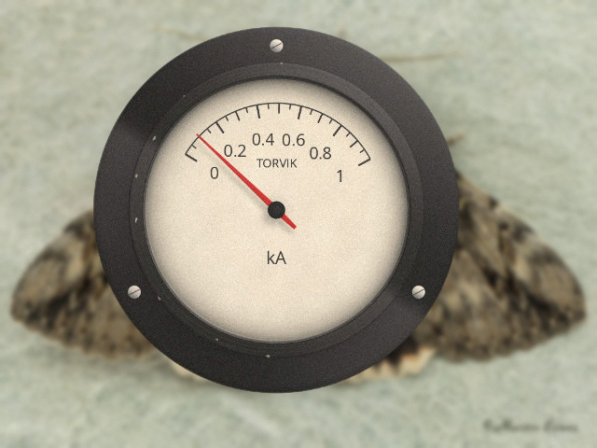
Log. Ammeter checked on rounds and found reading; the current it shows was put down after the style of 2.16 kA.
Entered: 0.1 kA
